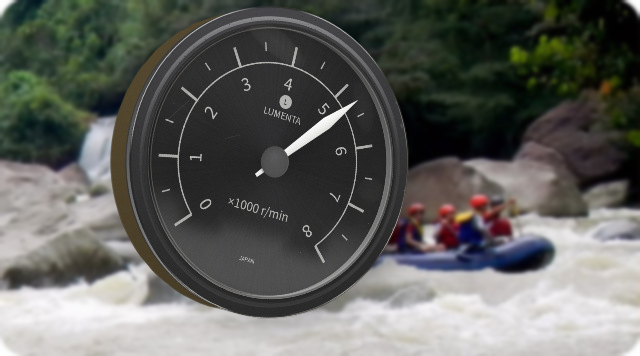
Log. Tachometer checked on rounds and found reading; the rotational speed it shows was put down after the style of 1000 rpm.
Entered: 5250 rpm
